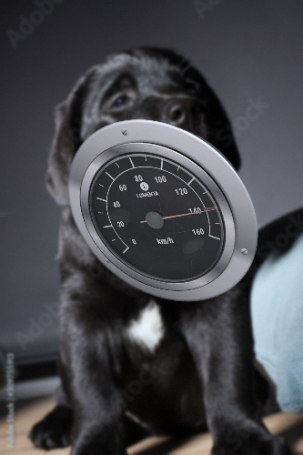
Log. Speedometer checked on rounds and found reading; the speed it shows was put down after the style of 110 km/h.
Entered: 140 km/h
